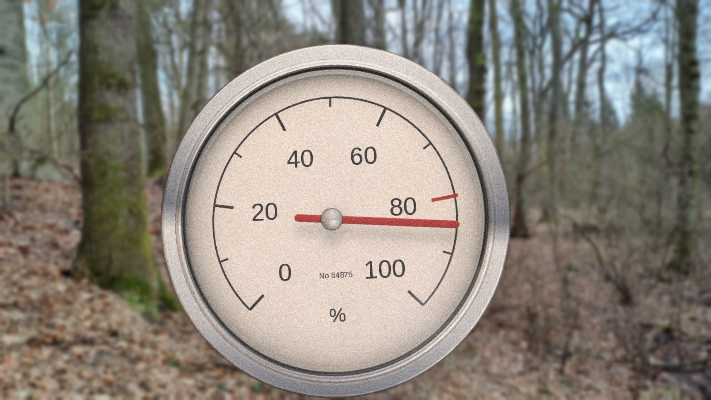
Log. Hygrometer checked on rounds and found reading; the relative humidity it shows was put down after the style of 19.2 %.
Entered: 85 %
